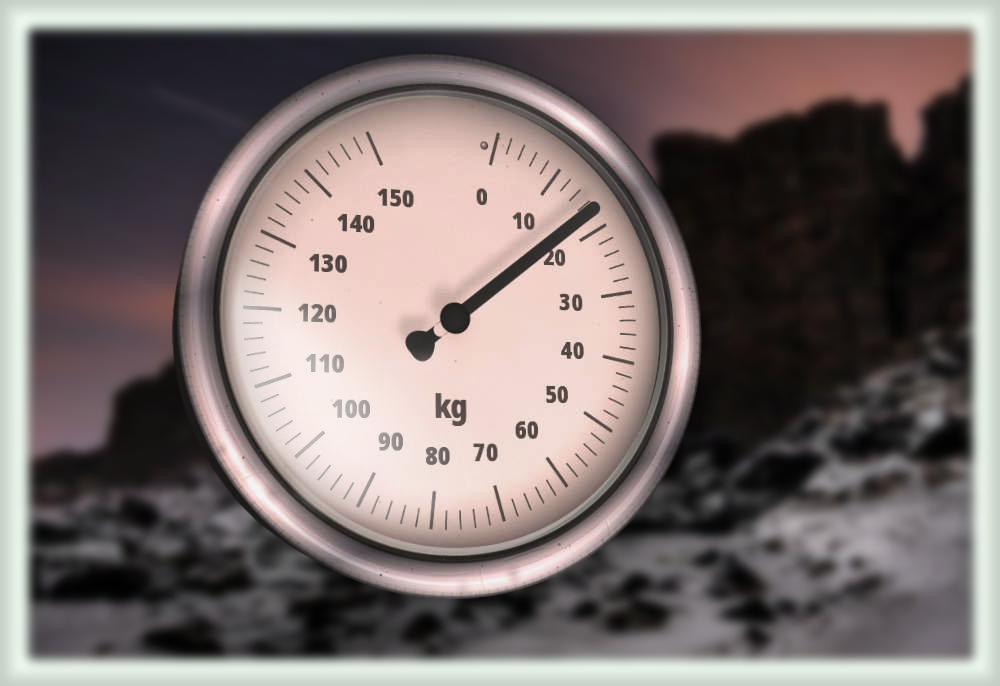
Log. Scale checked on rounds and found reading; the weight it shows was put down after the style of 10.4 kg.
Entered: 17 kg
